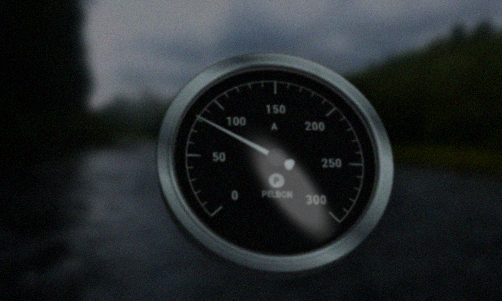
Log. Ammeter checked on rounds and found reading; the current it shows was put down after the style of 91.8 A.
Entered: 80 A
